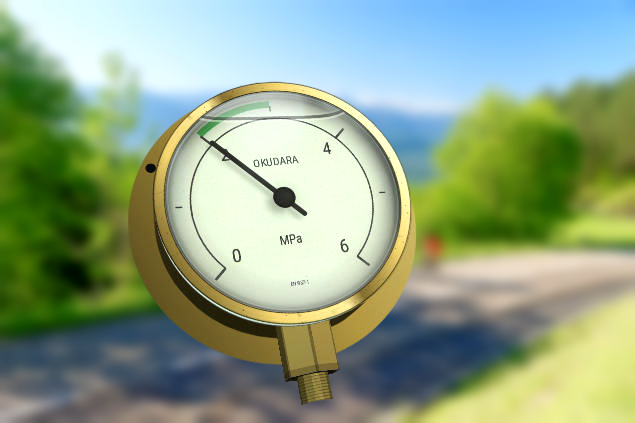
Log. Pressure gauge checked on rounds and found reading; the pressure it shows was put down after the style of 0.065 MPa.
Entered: 2 MPa
